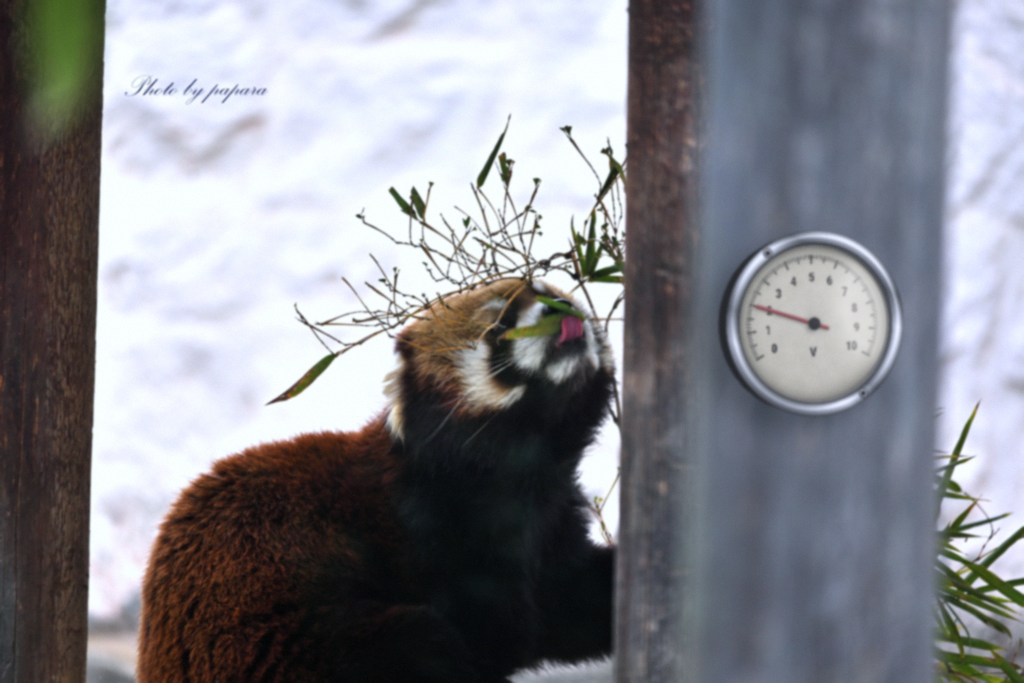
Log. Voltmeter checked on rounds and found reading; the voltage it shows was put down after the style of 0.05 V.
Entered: 2 V
